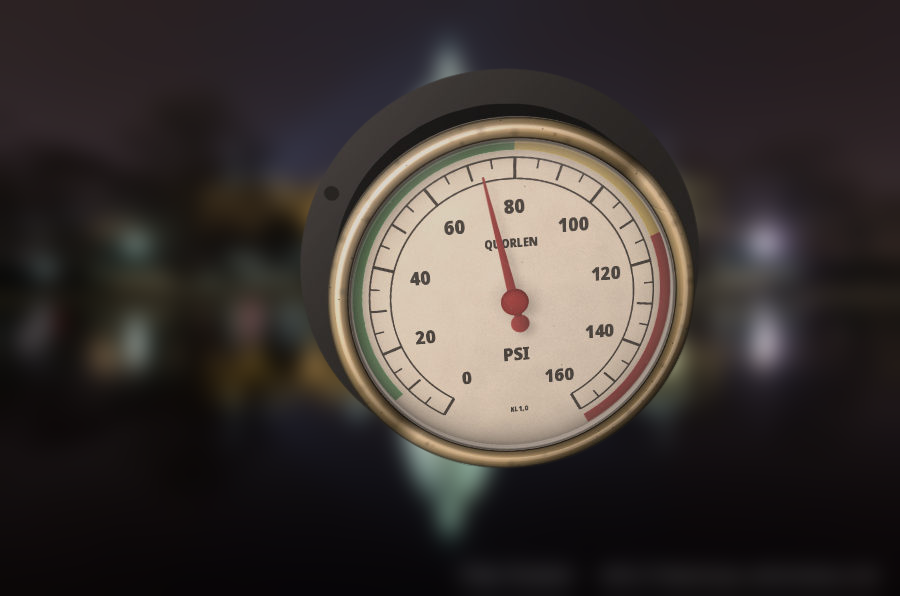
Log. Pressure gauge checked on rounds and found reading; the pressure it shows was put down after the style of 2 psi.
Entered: 72.5 psi
